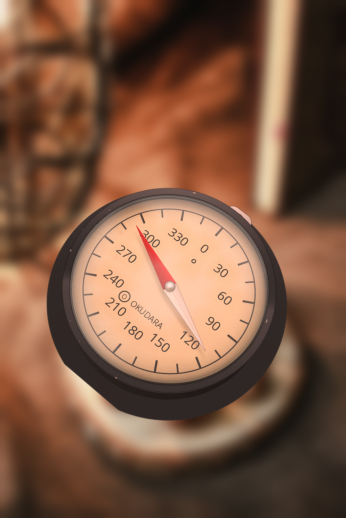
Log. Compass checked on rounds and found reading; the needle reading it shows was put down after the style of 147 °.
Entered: 292.5 °
